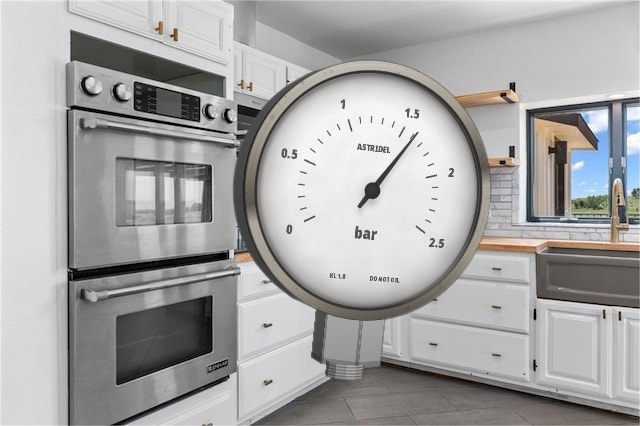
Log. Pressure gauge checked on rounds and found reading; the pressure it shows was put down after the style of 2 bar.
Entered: 1.6 bar
